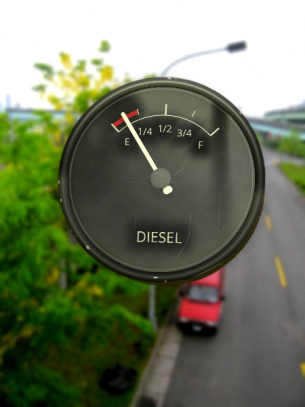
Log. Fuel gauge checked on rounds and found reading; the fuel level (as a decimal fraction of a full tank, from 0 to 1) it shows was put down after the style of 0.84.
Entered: 0.125
